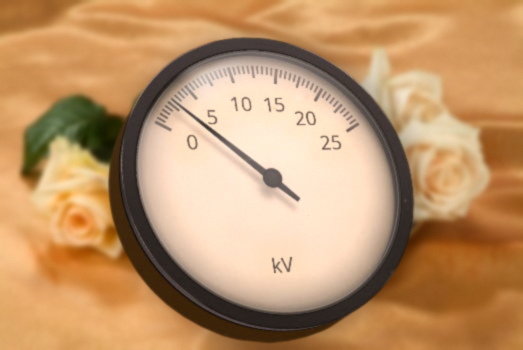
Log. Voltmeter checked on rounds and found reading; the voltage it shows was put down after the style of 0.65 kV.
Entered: 2.5 kV
